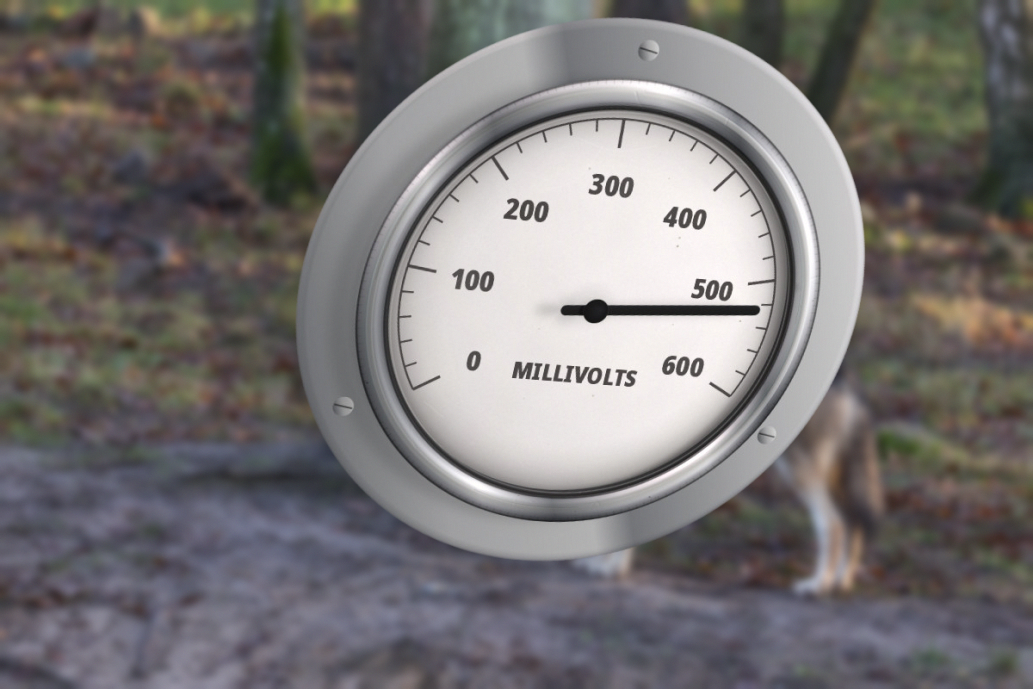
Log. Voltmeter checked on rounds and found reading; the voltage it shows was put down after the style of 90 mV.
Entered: 520 mV
